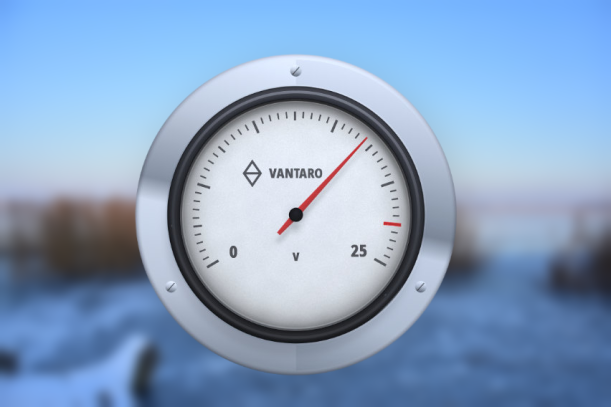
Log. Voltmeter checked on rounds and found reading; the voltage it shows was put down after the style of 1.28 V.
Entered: 17 V
